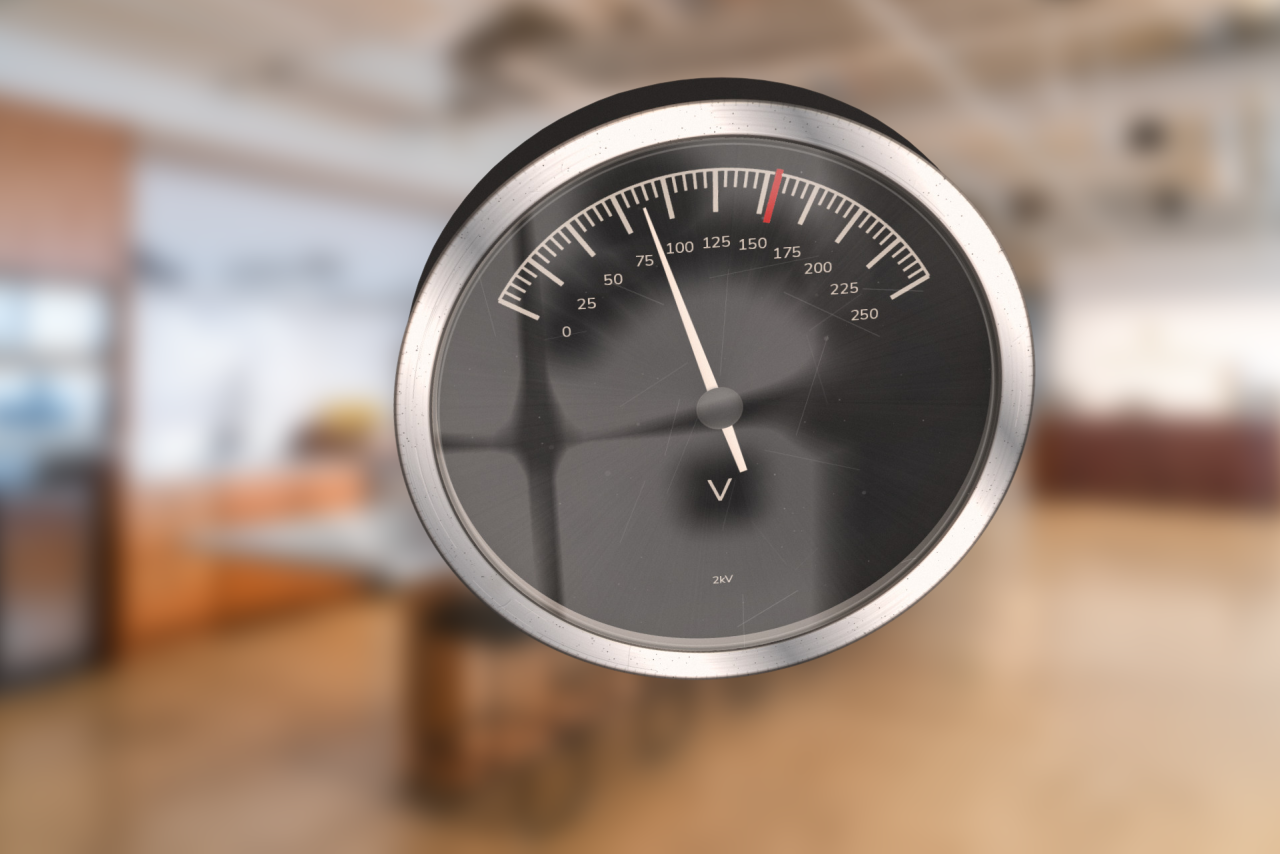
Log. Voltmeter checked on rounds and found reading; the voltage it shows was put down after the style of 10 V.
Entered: 87.5 V
